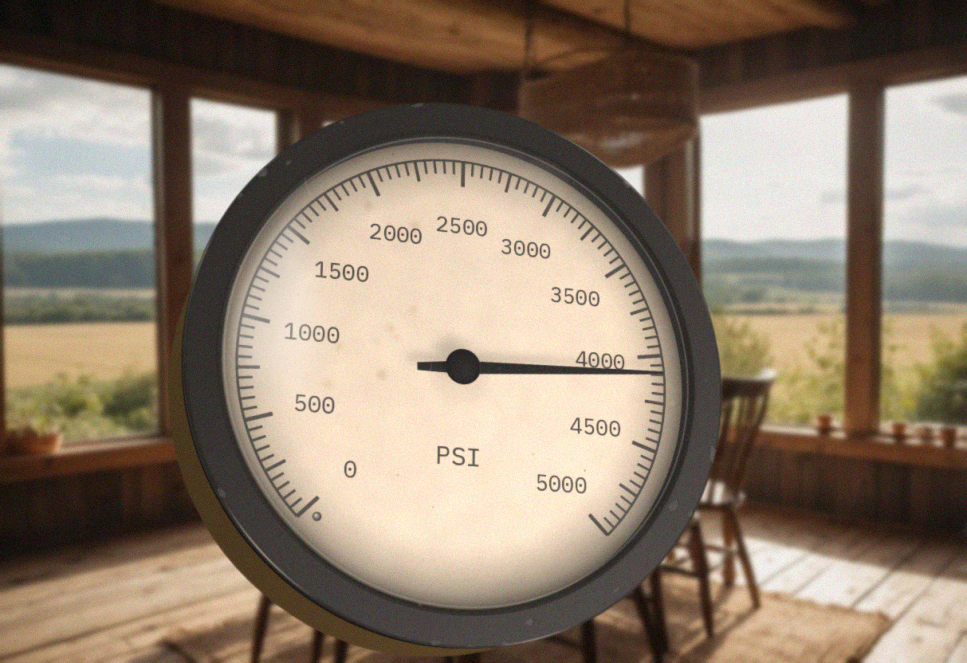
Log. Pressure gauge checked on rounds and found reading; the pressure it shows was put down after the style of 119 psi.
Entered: 4100 psi
